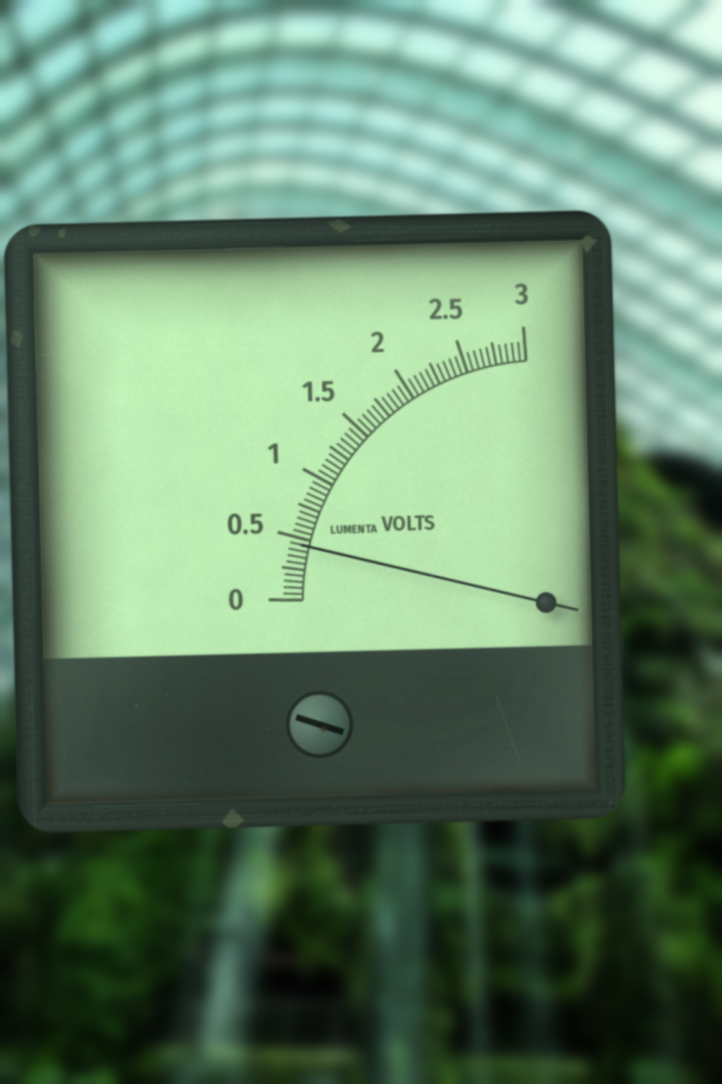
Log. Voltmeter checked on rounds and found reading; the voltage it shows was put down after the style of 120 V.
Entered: 0.45 V
